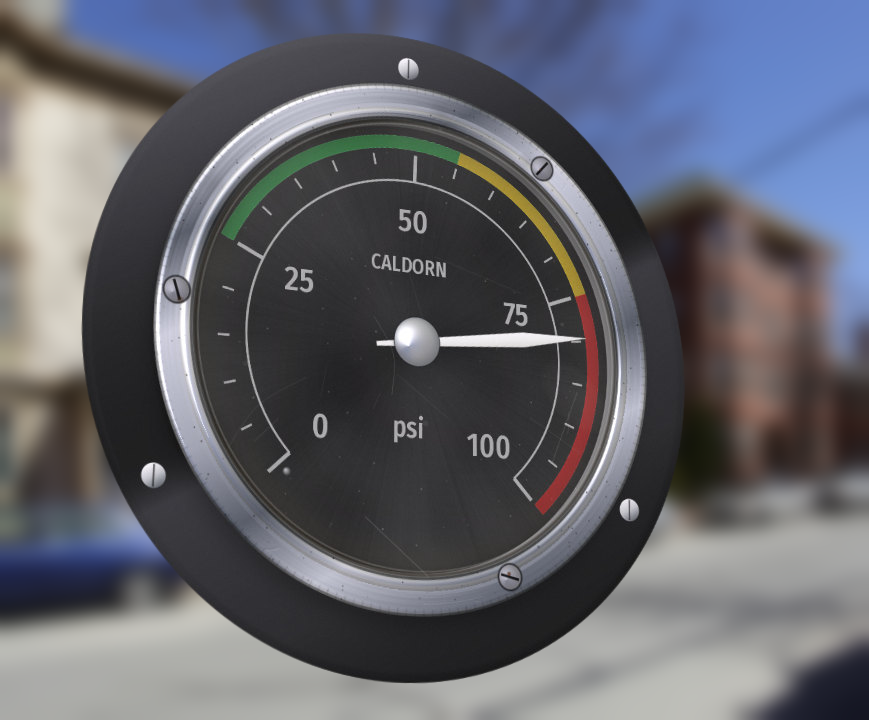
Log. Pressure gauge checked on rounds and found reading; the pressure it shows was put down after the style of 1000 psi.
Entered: 80 psi
